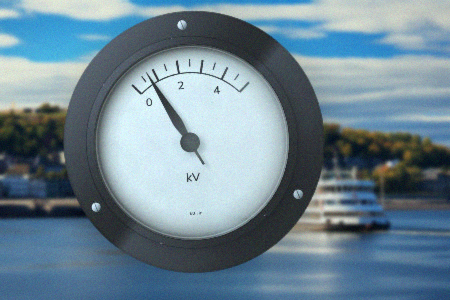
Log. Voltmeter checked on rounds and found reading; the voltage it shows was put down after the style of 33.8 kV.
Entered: 0.75 kV
